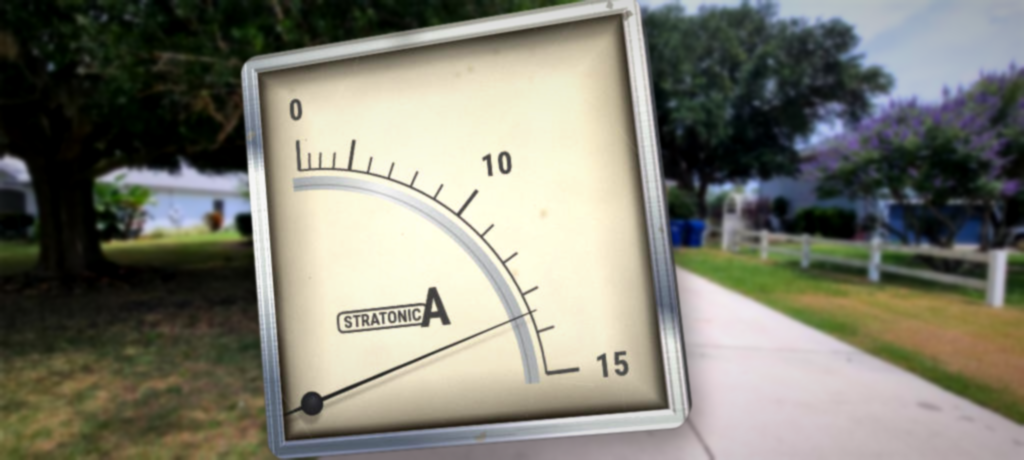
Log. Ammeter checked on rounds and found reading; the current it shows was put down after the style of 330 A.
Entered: 13.5 A
